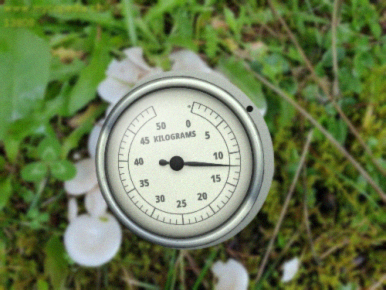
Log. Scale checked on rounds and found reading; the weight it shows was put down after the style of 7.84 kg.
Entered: 12 kg
